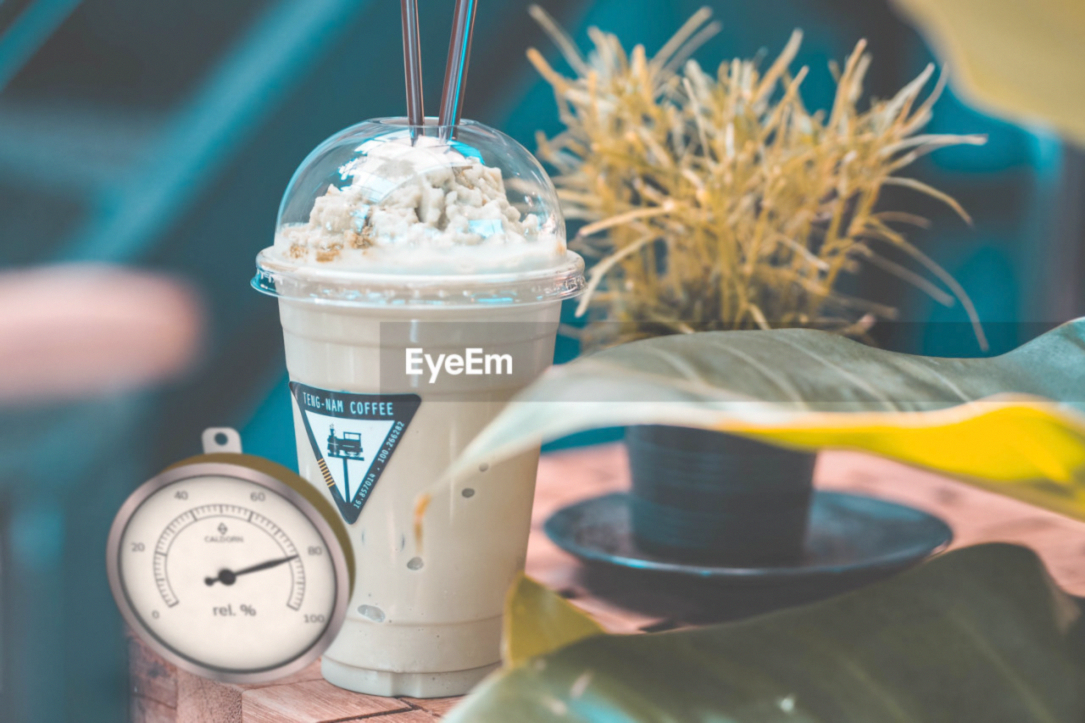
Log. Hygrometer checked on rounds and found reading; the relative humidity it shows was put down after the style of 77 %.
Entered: 80 %
